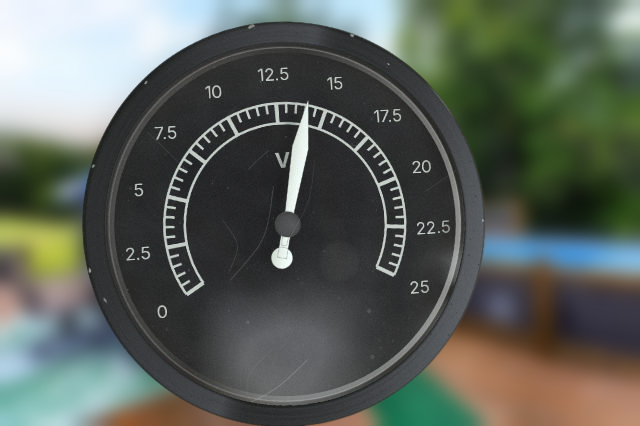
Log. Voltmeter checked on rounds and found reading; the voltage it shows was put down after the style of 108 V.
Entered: 14 V
